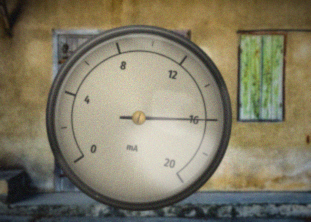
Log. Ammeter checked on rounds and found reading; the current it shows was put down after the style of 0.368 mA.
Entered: 16 mA
